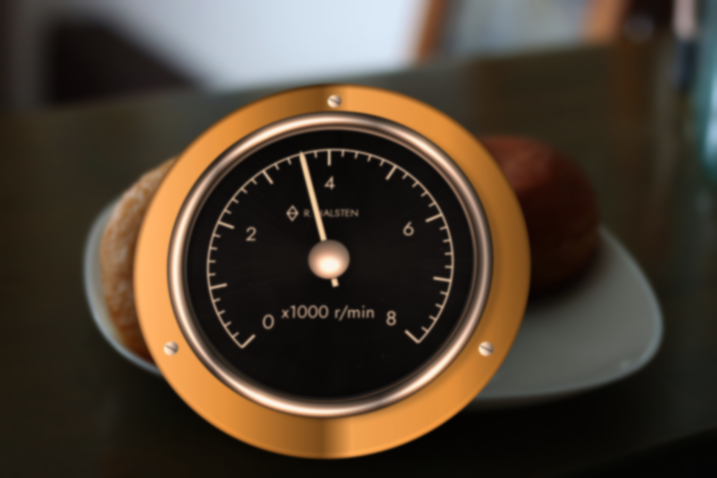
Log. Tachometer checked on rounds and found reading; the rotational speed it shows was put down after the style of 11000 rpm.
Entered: 3600 rpm
